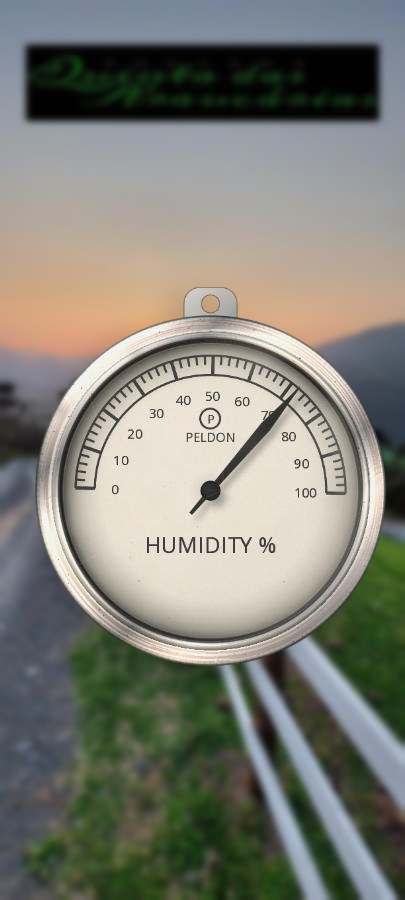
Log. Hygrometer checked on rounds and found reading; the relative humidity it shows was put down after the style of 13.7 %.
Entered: 72 %
